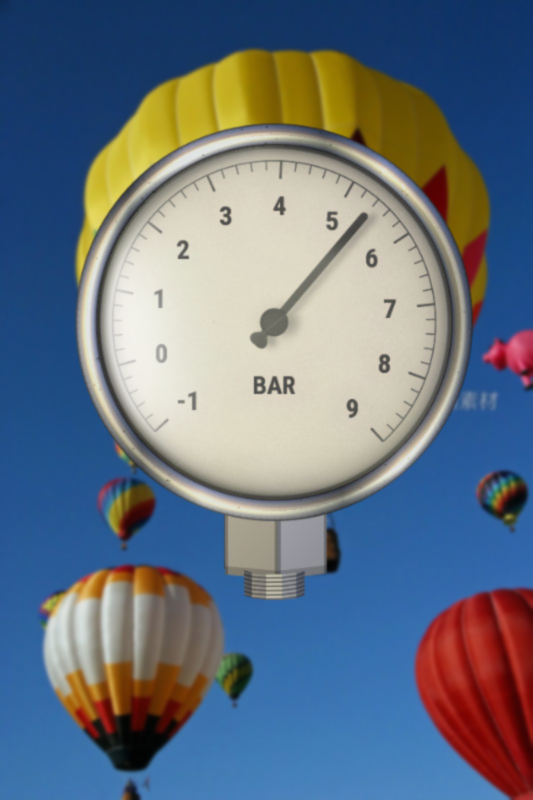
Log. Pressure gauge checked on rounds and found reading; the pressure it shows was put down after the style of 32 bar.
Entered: 5.4 bar
